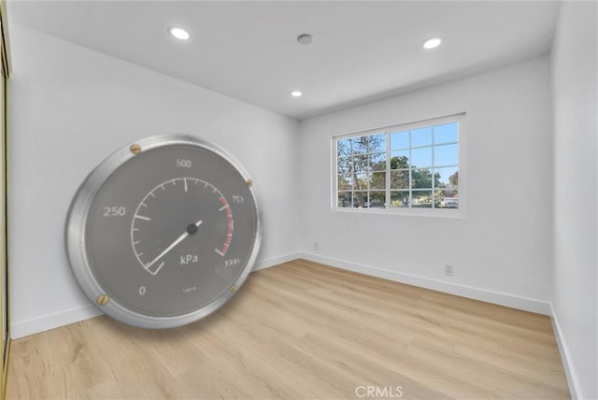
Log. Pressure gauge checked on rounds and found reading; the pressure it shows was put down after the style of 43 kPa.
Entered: 50 kPa
